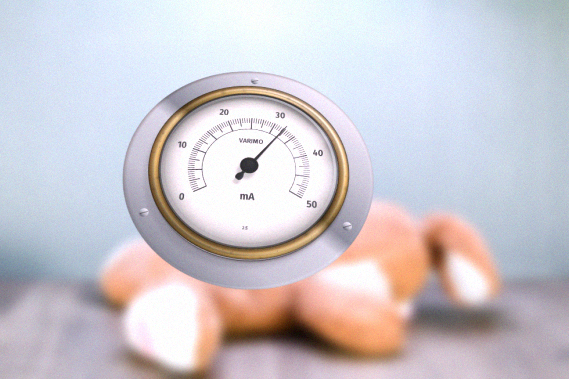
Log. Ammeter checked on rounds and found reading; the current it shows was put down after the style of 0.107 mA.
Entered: 32.5 mA
